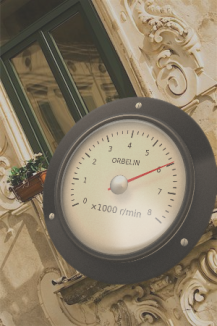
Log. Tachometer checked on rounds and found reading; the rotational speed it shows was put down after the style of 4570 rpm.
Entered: 6000 rpm
